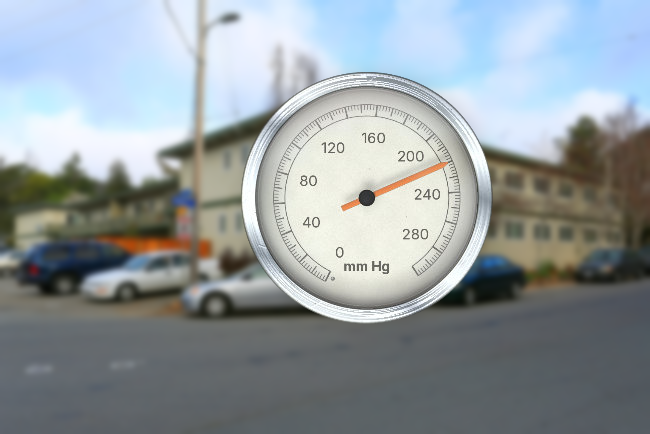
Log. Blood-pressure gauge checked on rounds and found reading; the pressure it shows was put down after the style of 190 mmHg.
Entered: 220 mmHg
